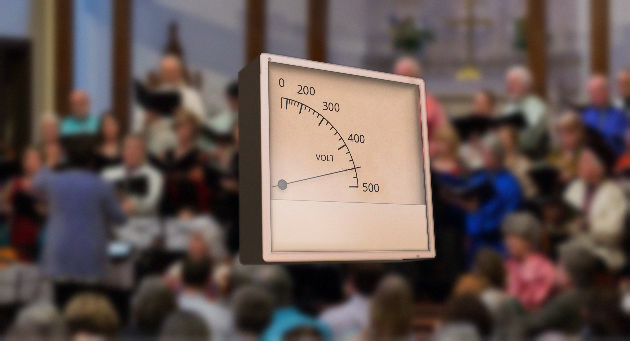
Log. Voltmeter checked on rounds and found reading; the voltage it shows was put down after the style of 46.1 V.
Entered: 460 V
